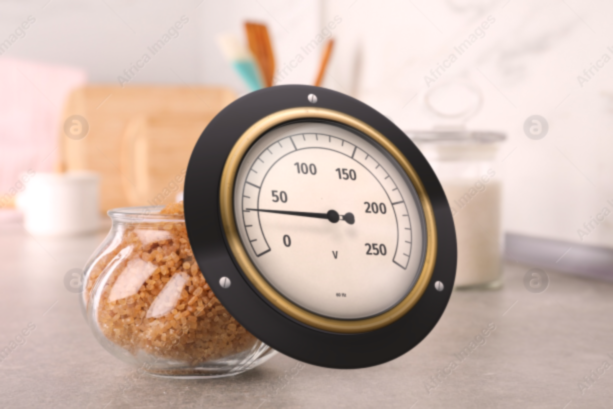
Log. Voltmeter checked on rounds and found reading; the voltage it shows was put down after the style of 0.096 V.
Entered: 30 V
